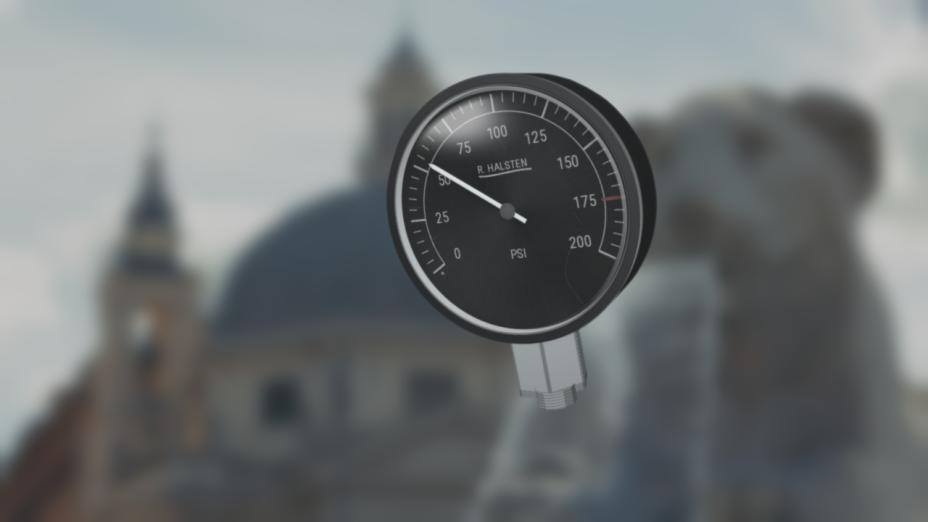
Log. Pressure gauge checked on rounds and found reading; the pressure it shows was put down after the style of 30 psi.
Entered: 55 psi
